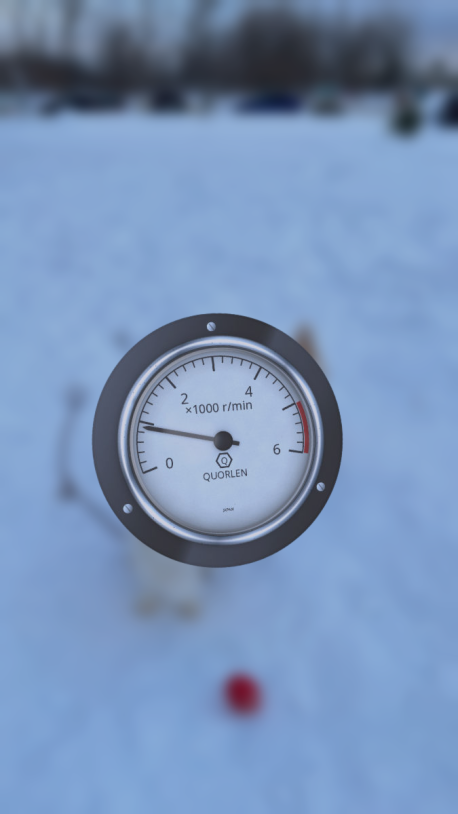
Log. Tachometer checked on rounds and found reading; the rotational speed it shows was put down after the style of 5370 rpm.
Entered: 900 rpm
